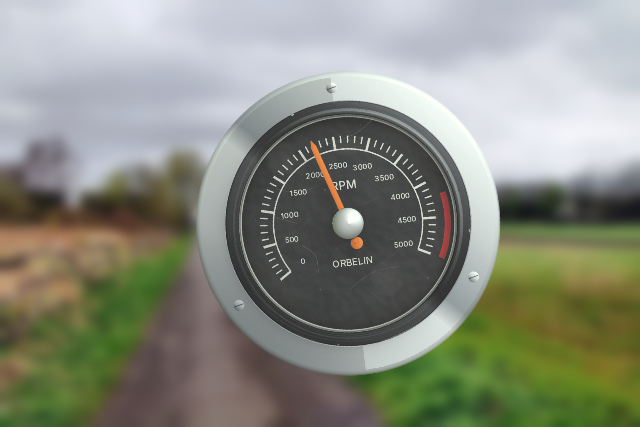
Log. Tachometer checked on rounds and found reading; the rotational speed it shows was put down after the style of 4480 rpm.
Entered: 2200 rpm
